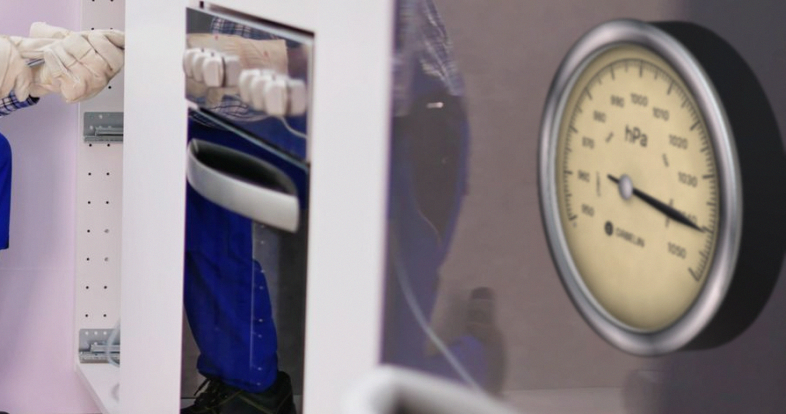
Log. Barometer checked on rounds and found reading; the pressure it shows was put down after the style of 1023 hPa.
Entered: 1040 hPa
